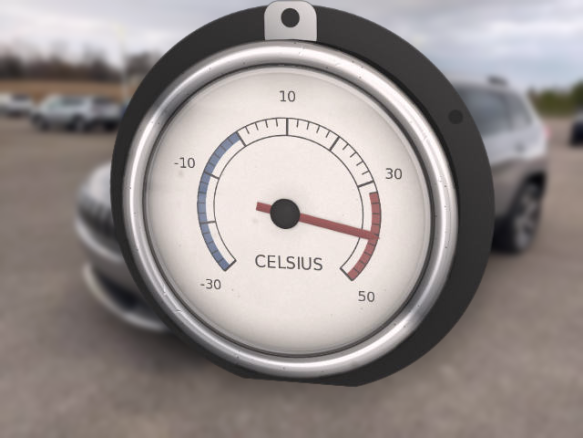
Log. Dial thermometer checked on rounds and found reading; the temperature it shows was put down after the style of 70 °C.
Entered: 40 °C
